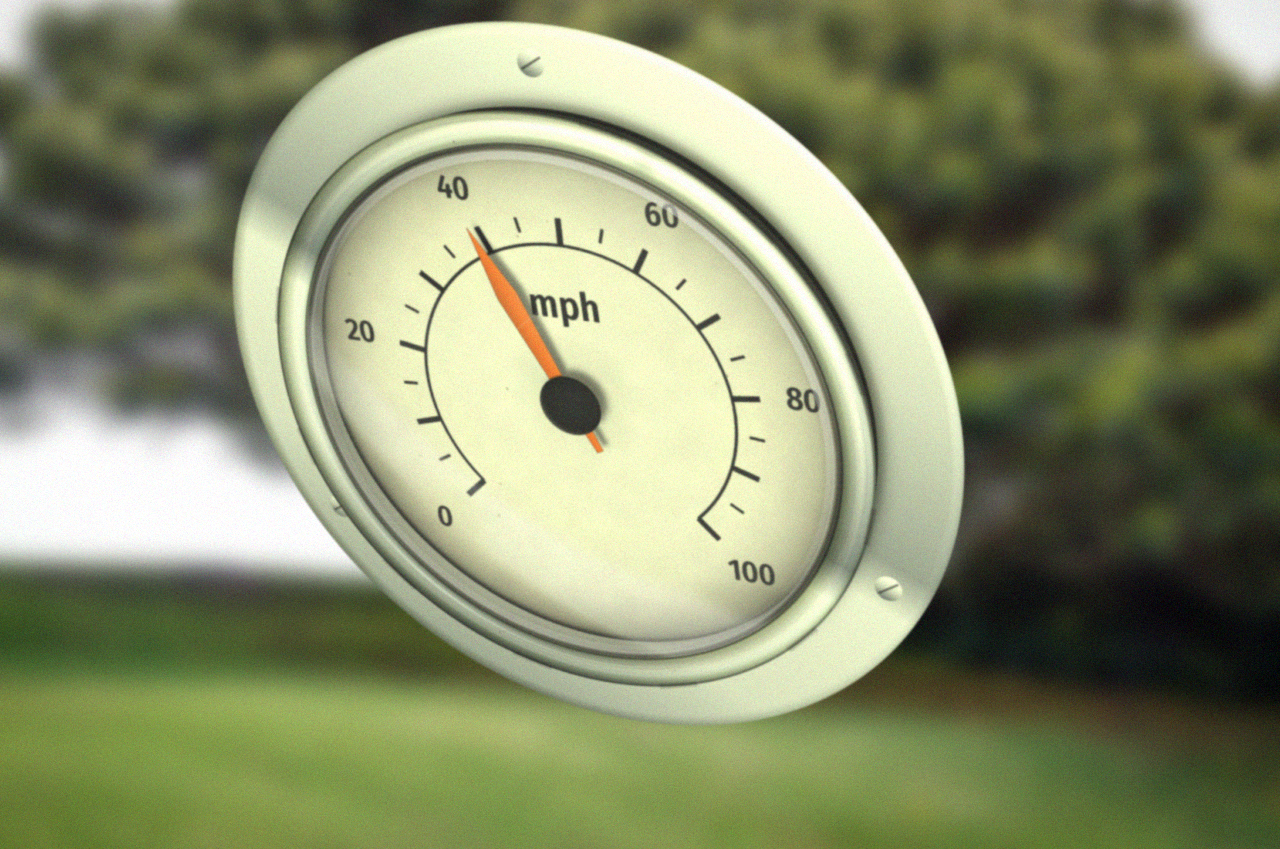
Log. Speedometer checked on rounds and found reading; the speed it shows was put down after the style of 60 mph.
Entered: 40 mph
